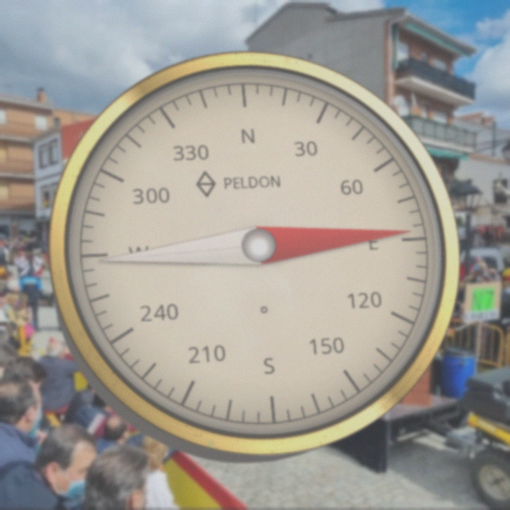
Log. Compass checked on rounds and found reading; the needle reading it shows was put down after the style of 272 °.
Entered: 87.5 °
